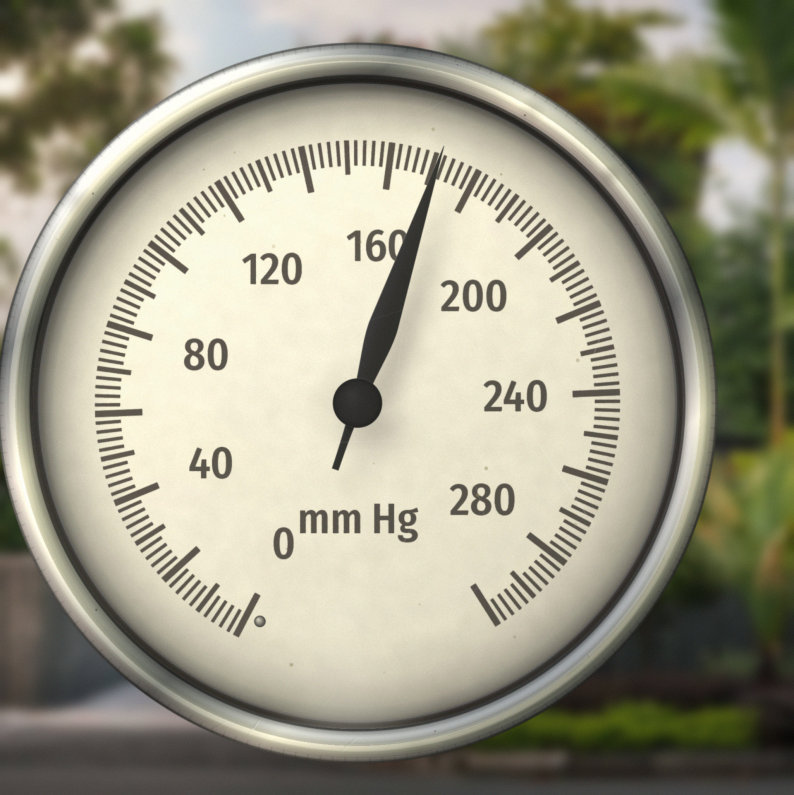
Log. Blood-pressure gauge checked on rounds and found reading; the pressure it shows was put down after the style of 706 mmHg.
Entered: 171 mmHg
